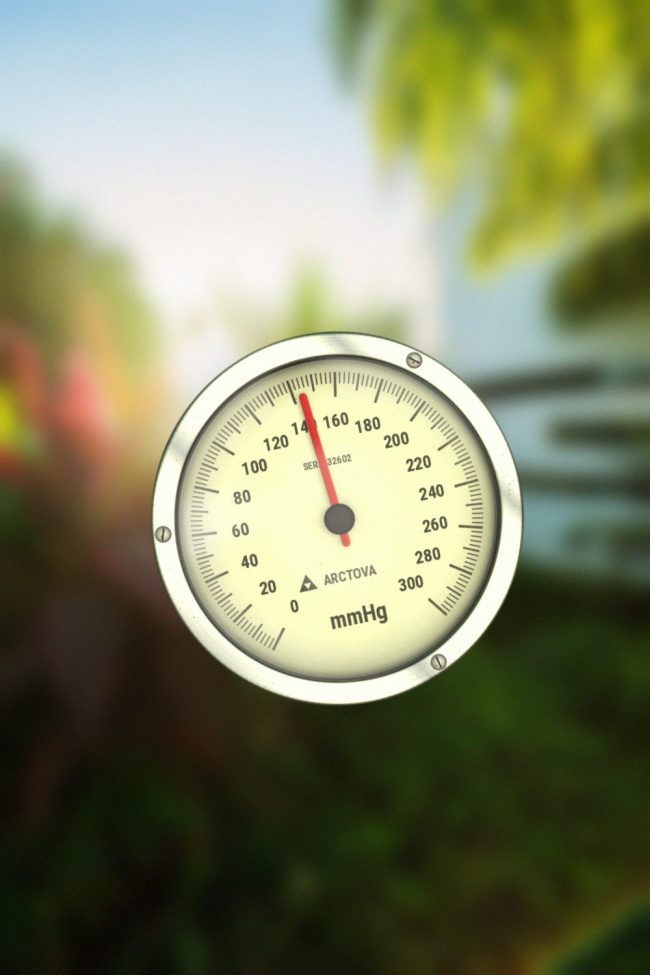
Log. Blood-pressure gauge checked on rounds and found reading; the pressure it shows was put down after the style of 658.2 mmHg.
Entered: 144 mmHg
